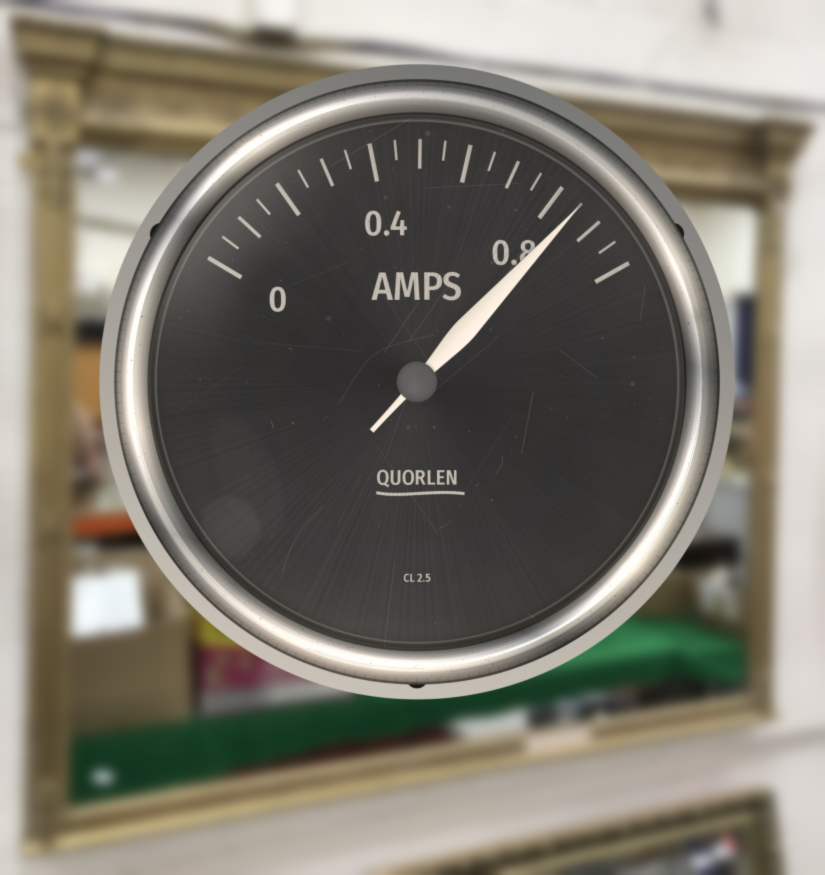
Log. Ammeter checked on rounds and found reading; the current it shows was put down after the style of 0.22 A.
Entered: 0.85 A
